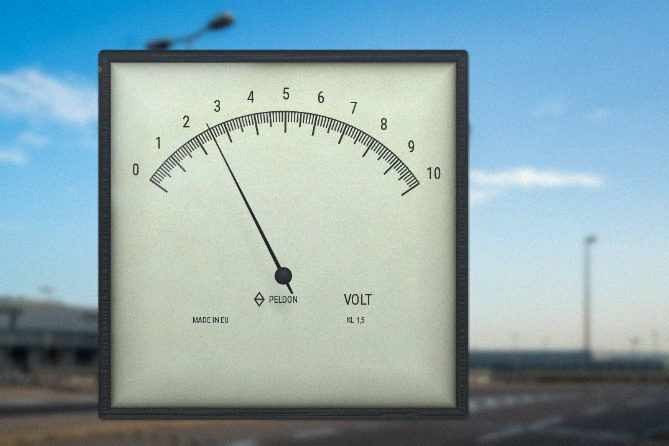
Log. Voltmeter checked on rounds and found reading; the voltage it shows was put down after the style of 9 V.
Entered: 2.5 V
